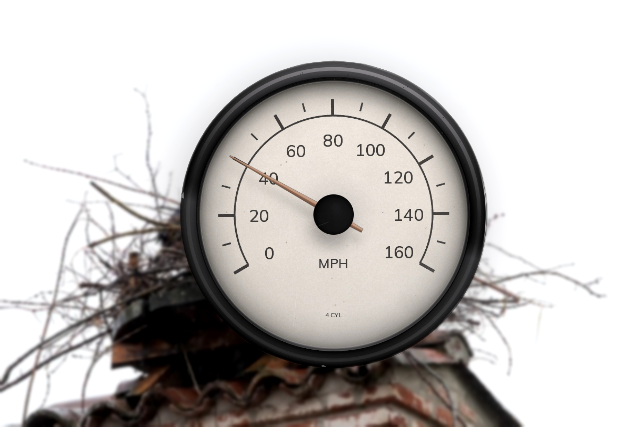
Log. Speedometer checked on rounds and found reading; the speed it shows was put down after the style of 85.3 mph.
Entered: 40 mph
